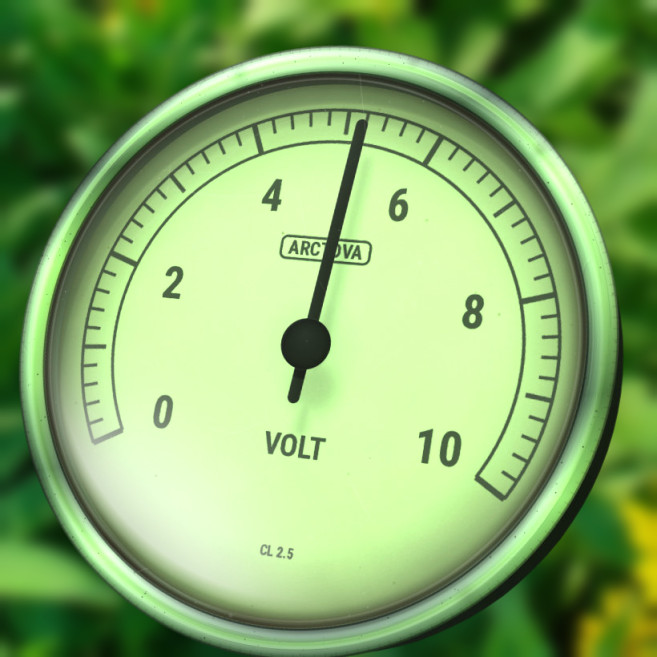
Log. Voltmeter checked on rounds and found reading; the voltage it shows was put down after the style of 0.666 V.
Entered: 5.2 V
